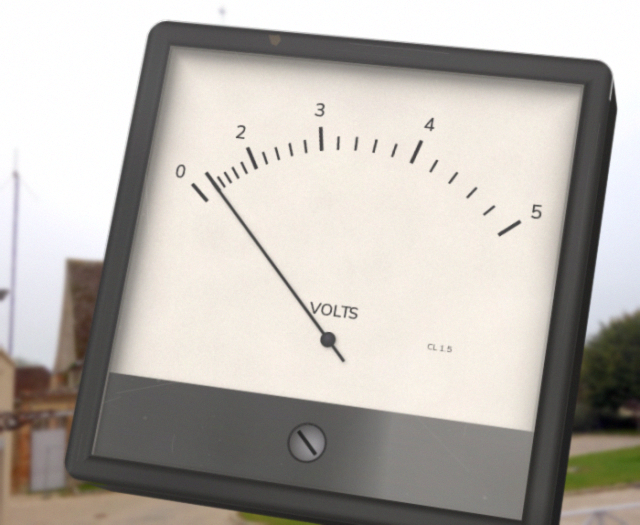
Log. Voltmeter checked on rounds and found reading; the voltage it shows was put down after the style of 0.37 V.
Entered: 1 V
